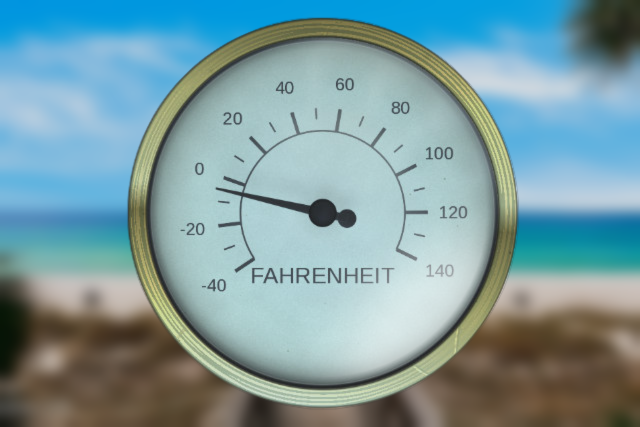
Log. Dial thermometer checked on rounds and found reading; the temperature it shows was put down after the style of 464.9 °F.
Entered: -5 °F
